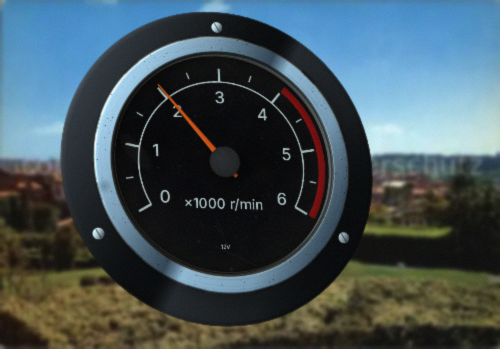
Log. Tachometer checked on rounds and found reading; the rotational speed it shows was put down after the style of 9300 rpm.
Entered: 2000 rpm
